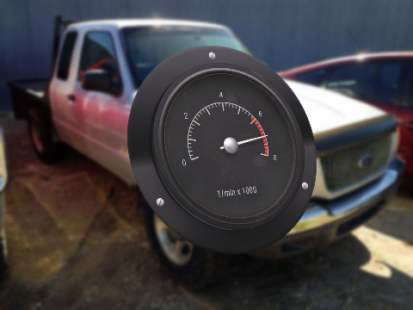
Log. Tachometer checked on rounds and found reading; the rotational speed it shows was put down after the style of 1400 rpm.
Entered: 7000 rpm
